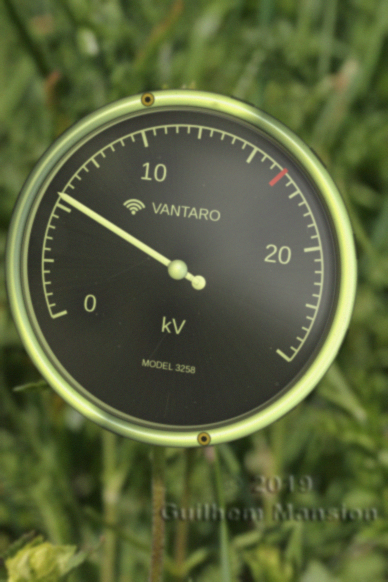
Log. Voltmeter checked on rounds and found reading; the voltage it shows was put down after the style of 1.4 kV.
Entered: 5.5 kV
